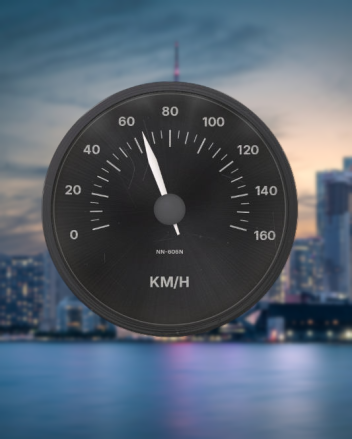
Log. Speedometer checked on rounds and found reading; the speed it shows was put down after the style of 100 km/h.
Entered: 65 km/h
